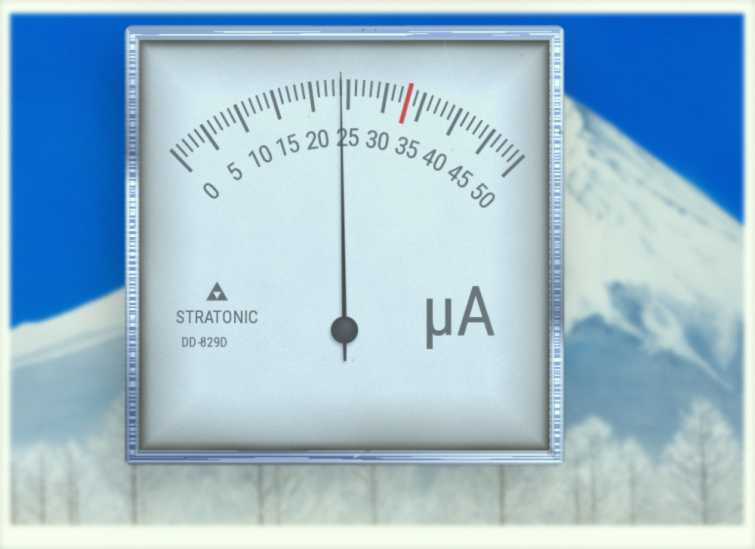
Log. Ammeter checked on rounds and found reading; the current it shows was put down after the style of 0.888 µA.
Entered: 24 µA
